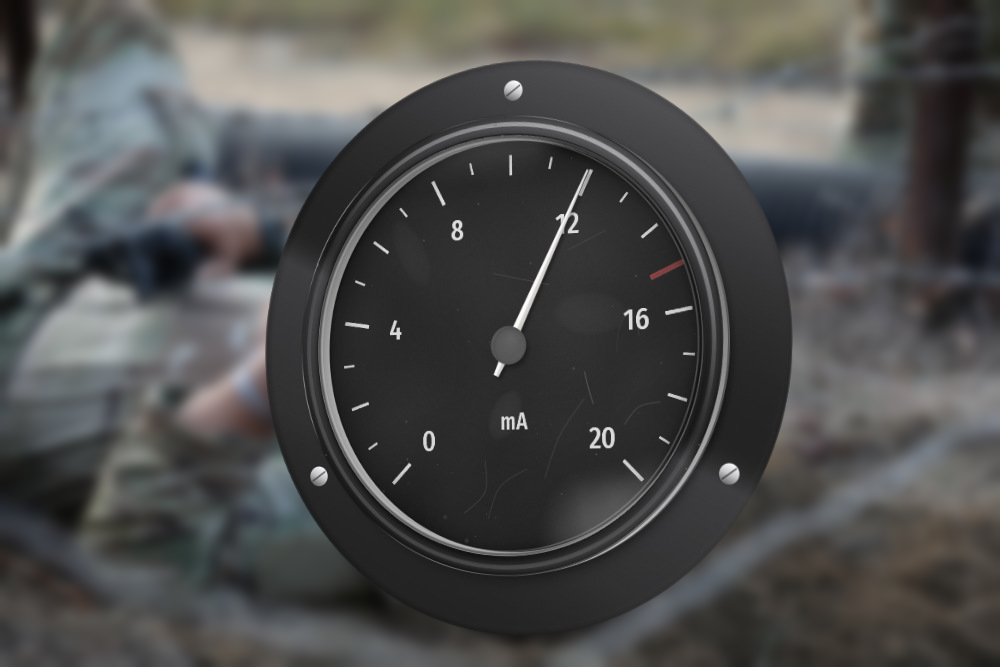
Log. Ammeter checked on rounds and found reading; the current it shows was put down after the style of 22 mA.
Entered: 12 mA
